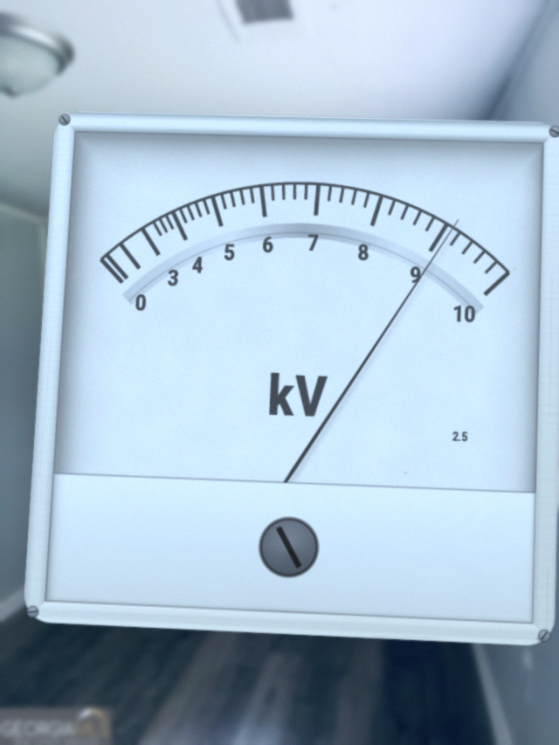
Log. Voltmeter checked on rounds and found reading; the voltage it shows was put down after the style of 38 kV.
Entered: 9.1 kV
